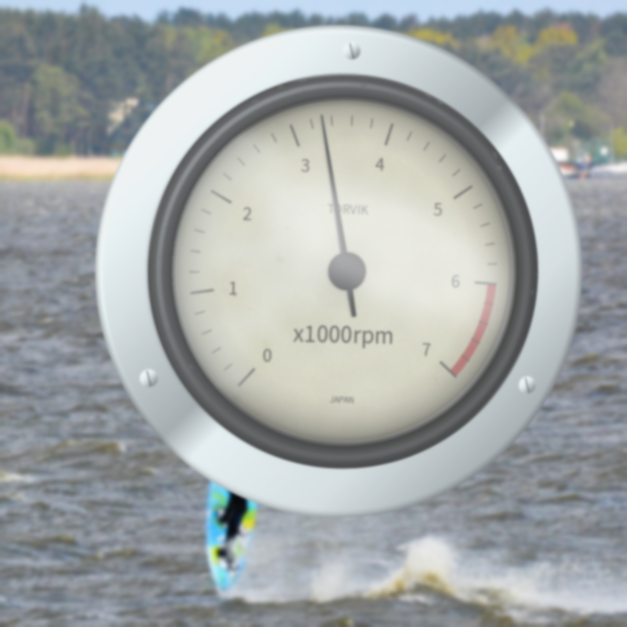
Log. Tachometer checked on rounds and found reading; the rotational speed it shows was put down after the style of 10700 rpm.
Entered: 3300 rpm
